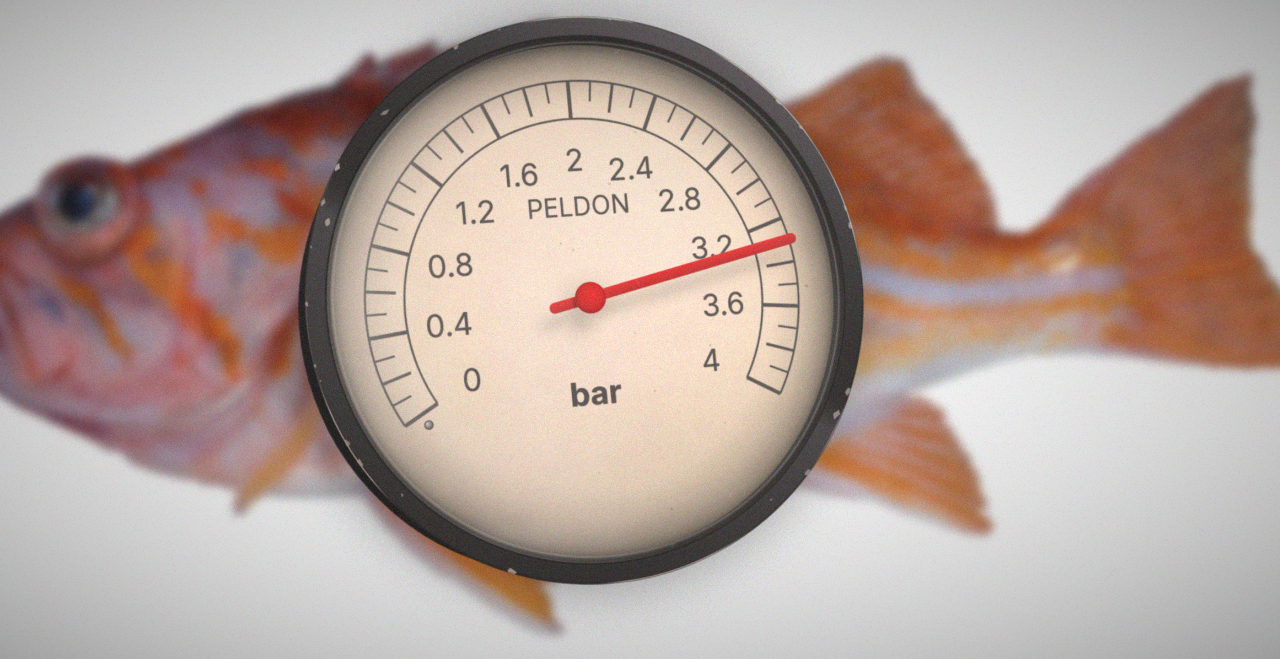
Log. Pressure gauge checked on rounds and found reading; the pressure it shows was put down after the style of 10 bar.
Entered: 3.3 bar
